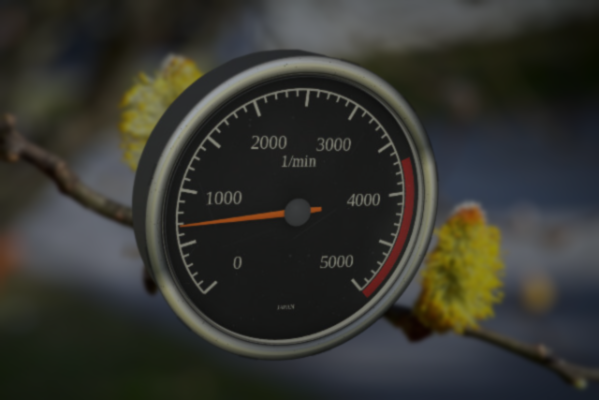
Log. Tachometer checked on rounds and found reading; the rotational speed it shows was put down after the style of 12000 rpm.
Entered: 700 rpm
